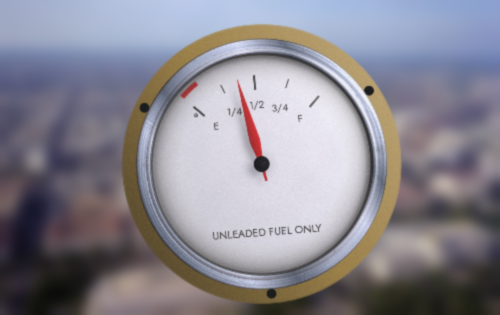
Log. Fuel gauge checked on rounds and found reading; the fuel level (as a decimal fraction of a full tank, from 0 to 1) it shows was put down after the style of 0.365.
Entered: 0.375
